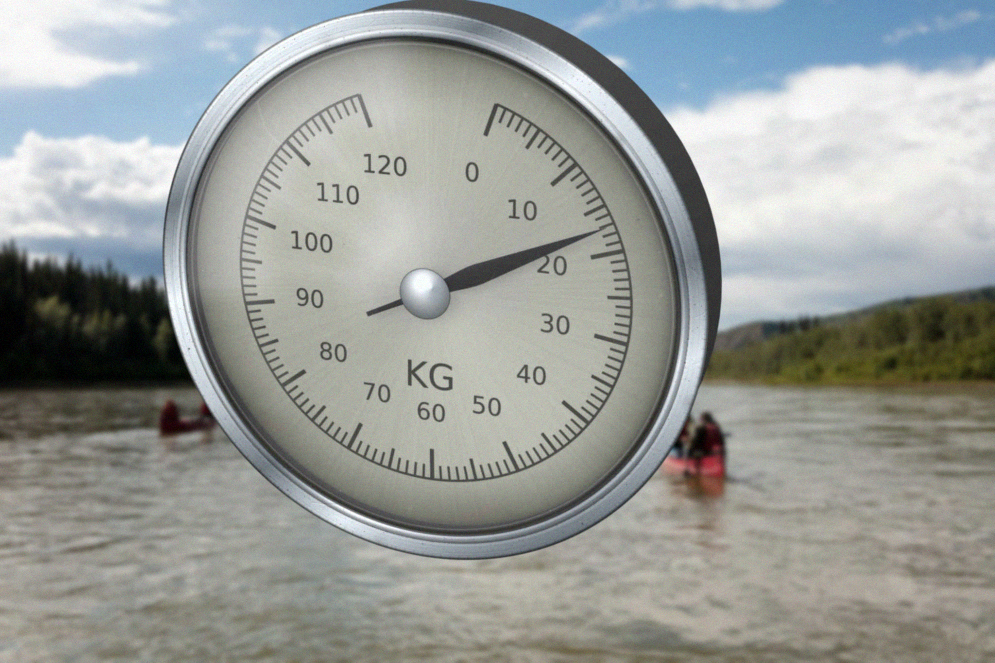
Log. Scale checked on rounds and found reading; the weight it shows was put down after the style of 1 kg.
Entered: 17 kg
